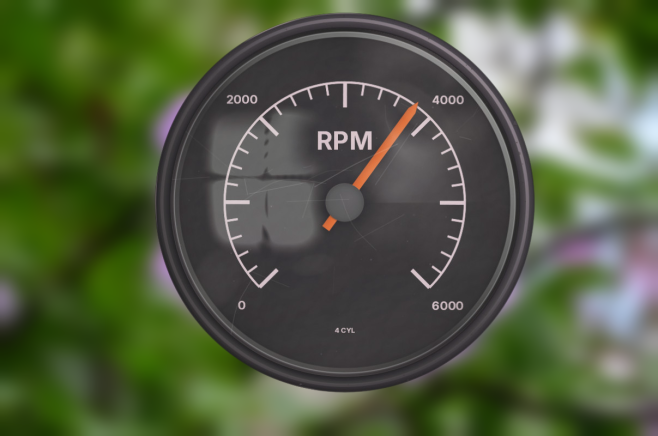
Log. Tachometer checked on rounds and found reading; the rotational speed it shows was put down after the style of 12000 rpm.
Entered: 3800 rpm
